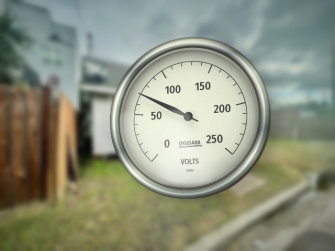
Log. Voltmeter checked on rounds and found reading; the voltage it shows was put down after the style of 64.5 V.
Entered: 70 V
